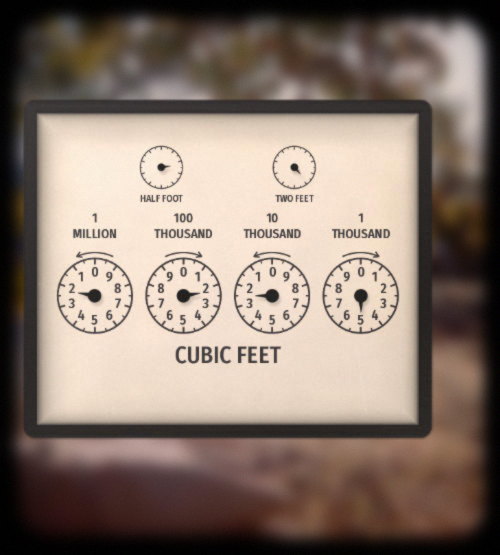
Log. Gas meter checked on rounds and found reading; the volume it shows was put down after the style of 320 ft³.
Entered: 222500 ft³
